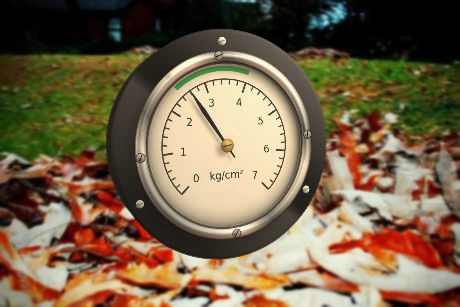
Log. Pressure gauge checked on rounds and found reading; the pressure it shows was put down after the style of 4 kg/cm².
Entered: 2.6 kg/cm²
